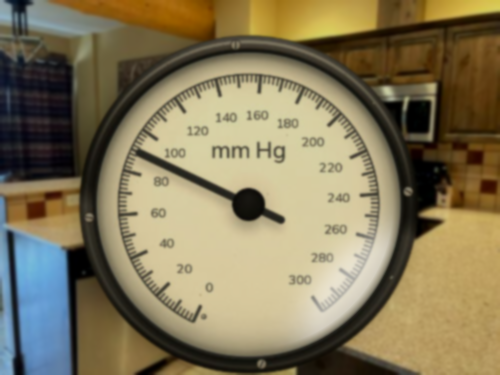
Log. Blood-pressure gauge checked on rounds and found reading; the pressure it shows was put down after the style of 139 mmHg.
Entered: 90 mmHg
